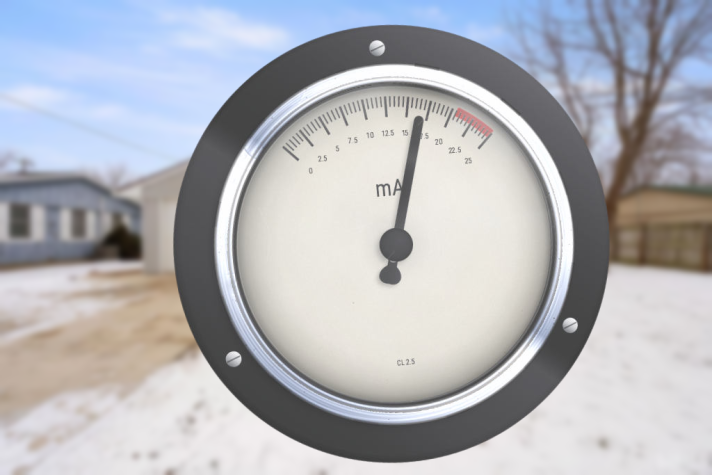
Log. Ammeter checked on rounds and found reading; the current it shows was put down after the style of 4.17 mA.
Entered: 16.5 mA
